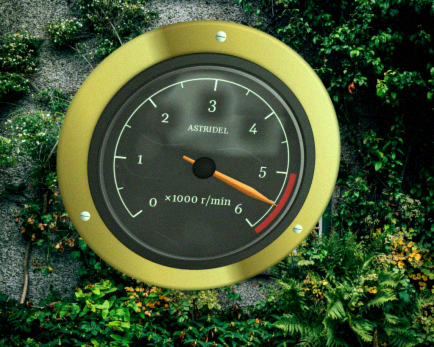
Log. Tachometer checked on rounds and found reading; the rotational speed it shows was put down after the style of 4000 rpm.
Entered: 5500 rpm
